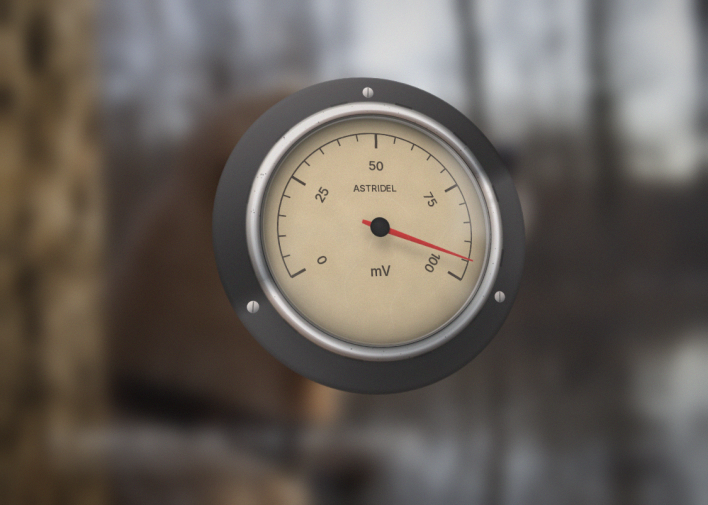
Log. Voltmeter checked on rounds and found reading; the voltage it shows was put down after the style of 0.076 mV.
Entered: 95 mV
